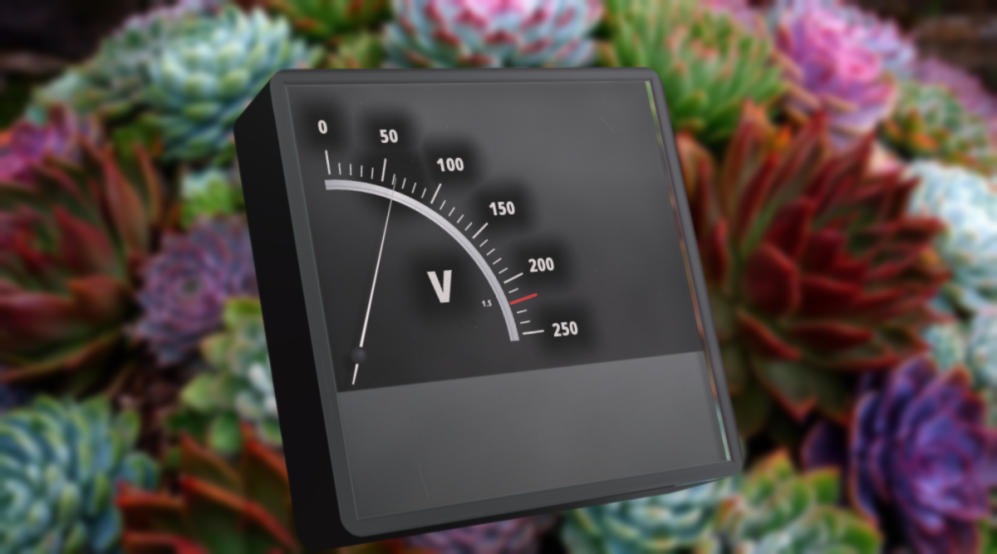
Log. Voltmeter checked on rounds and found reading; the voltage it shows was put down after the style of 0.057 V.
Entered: 60 V
